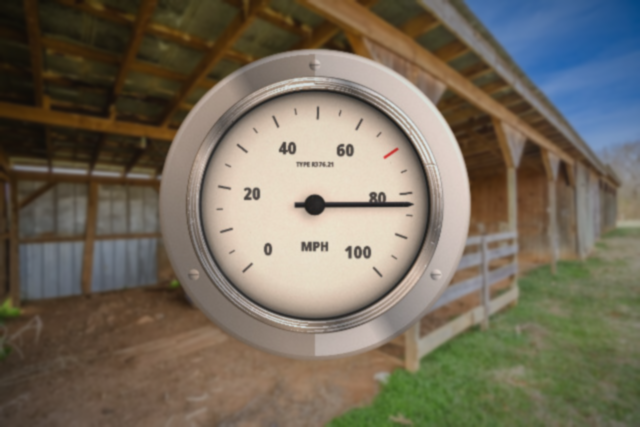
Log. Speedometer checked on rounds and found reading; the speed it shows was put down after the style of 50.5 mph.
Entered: 82.5 mph
